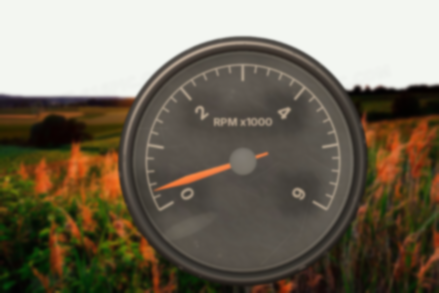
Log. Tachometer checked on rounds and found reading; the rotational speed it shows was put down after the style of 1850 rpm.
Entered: 300 rpm
